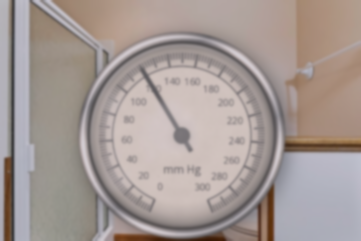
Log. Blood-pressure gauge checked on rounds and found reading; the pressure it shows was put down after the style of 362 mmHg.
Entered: 120 mmHg
